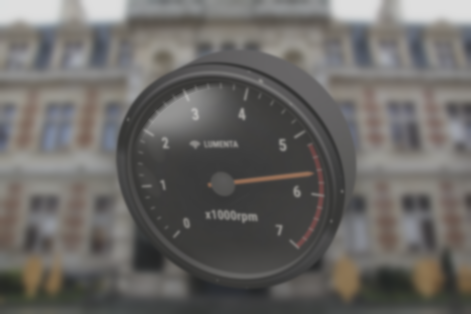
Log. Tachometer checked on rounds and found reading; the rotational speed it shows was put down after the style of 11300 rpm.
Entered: 5600 rpm
